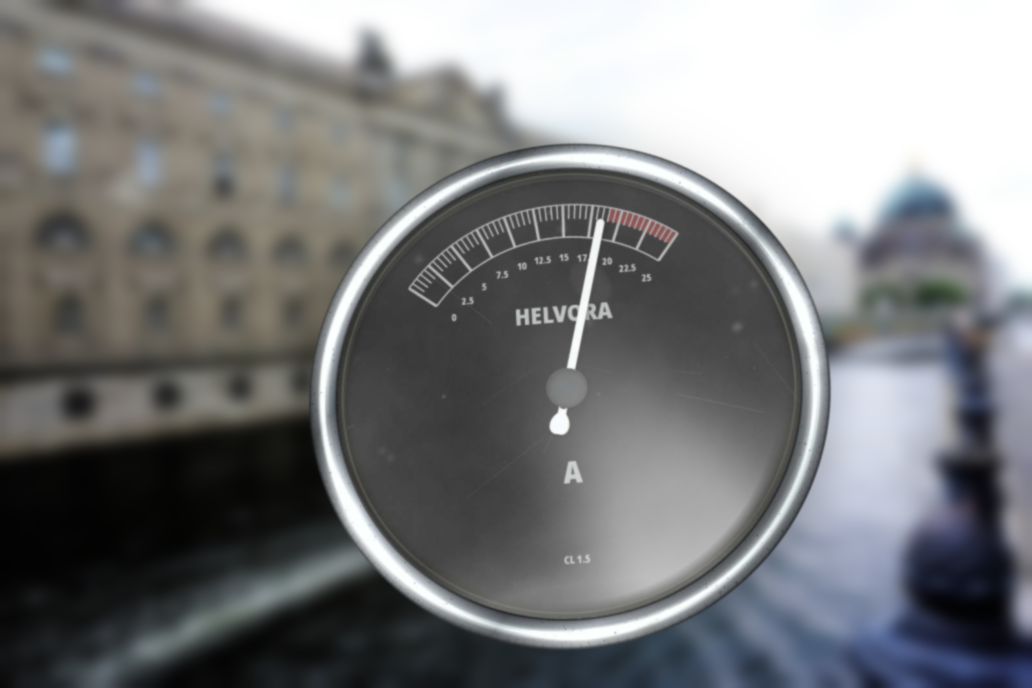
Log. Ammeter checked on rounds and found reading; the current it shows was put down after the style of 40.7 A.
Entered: 18.5 A
